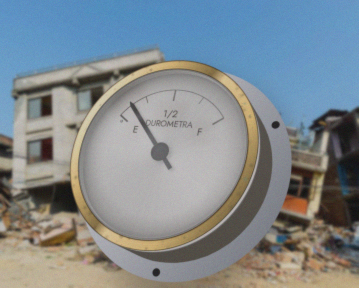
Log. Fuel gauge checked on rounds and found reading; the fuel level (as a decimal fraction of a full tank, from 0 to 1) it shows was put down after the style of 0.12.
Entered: 0.125
